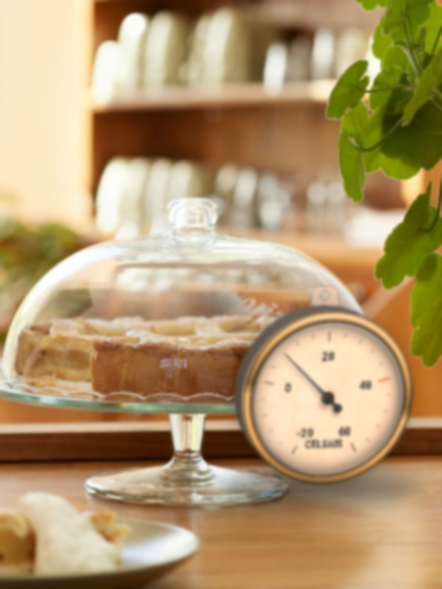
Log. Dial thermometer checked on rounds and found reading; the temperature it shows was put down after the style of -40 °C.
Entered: 8 °C
